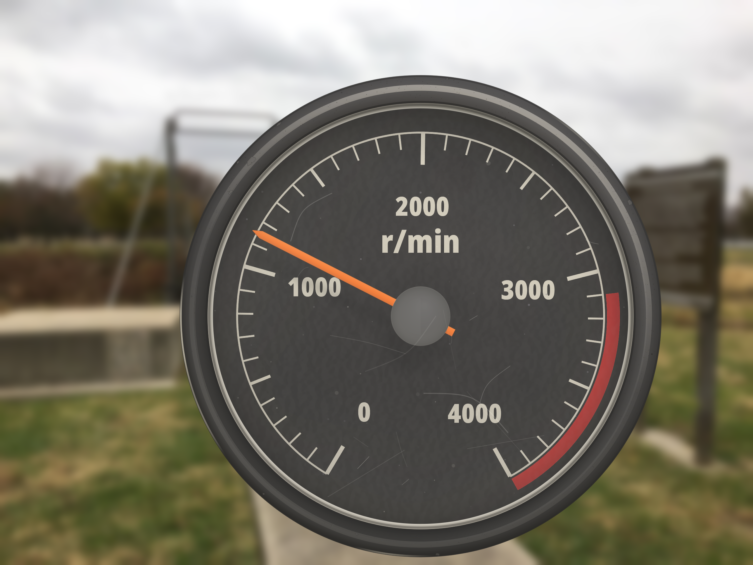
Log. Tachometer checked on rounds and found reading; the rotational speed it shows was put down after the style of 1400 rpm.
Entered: 1150 rpm
